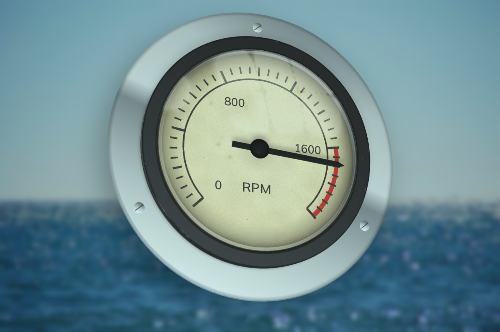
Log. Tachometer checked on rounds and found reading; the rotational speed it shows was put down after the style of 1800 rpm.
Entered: 1700 rpm
